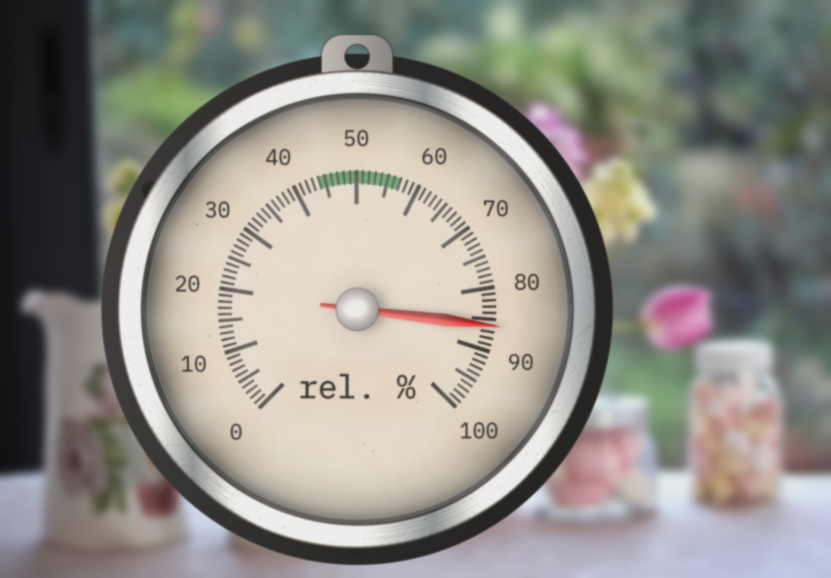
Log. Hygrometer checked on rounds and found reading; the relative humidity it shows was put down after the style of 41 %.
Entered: 86 %
